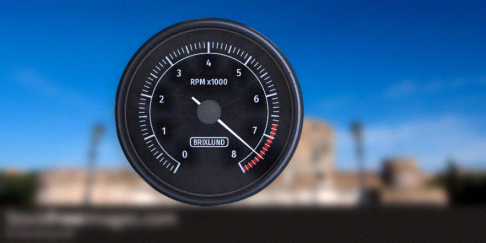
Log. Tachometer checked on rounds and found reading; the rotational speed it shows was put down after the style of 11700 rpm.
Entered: 7500 rpm
